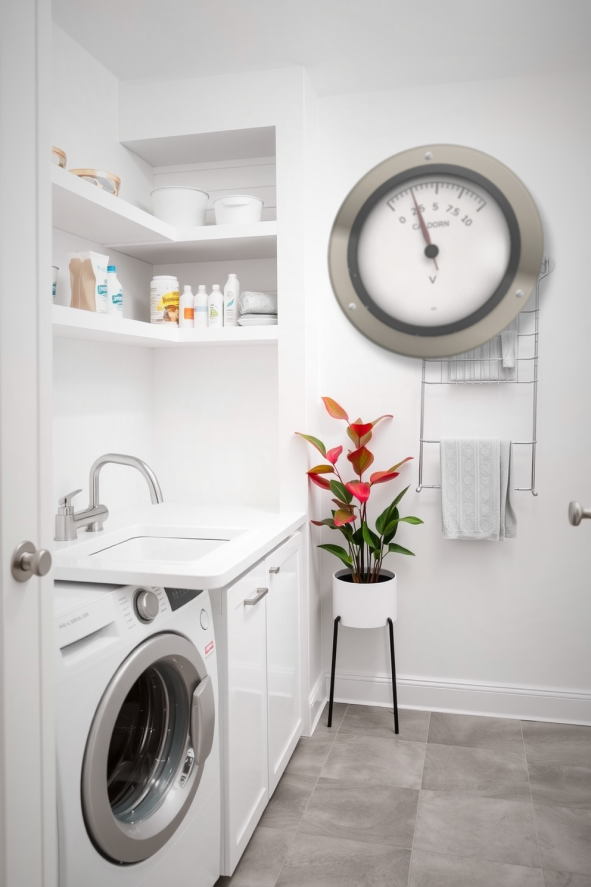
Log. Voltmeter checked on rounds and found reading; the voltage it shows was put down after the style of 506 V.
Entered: 2.5 V
